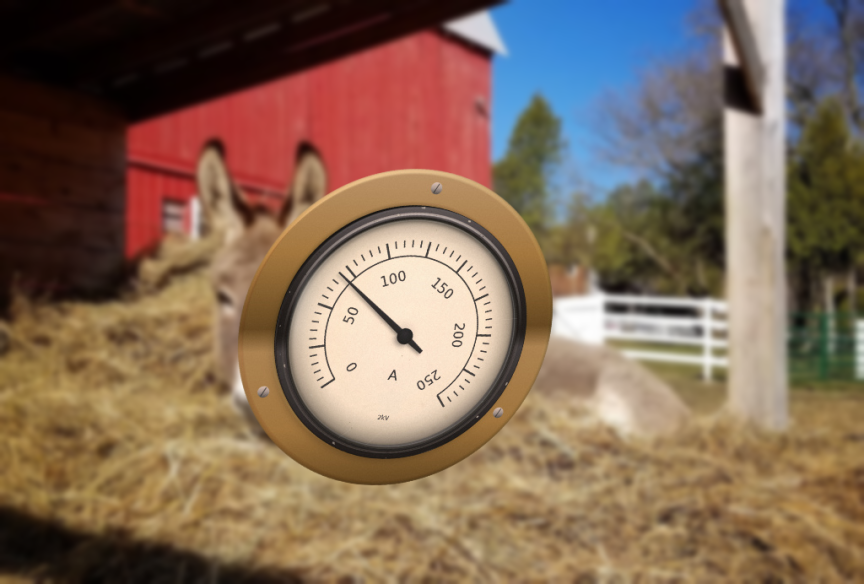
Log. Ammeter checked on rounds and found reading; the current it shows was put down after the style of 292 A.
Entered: 70 A
